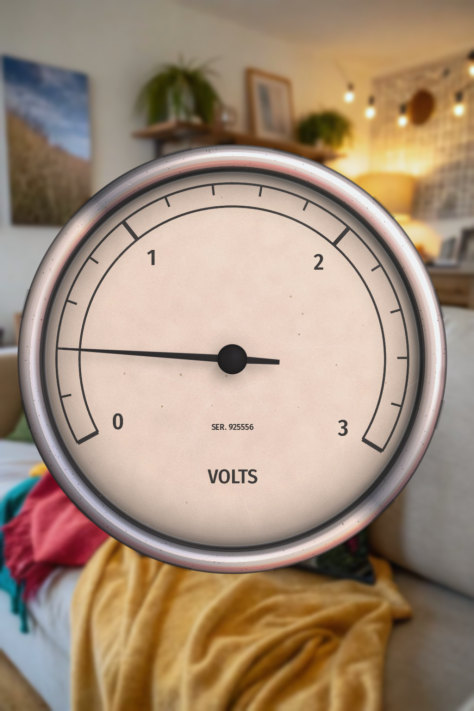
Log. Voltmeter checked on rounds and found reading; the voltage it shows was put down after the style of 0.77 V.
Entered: 0.4 V
